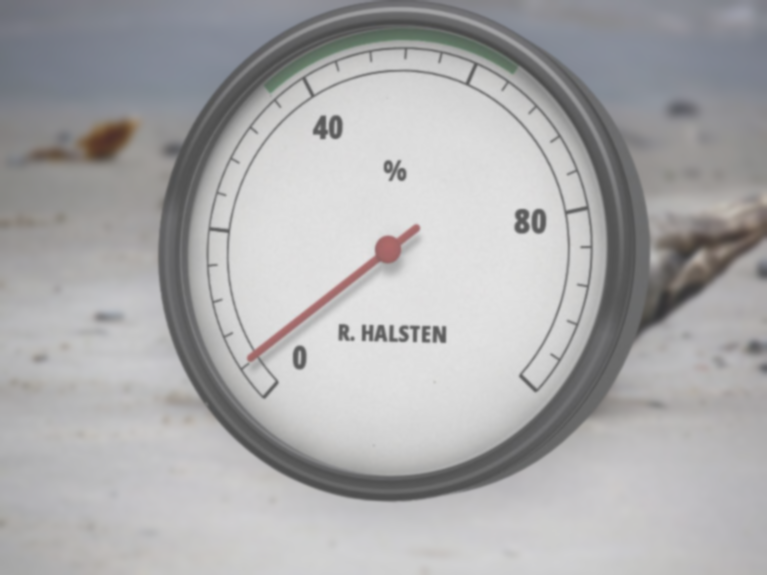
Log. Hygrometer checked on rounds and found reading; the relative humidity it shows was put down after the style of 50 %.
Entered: 4 %
